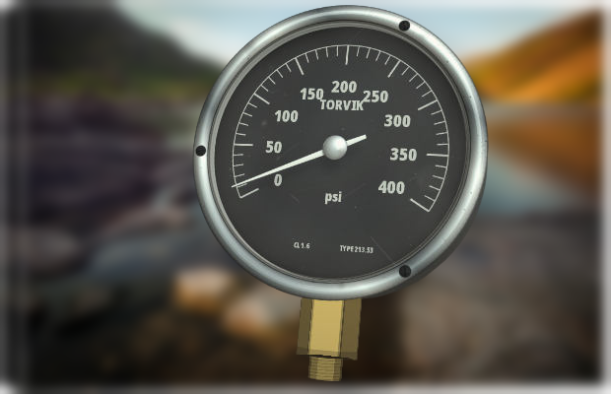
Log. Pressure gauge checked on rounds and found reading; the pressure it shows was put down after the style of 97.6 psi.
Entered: 10 psi
